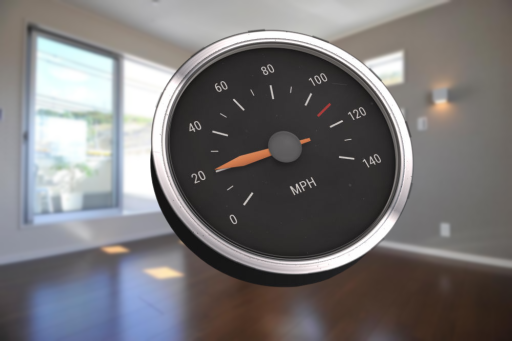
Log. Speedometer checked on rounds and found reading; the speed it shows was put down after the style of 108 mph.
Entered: 20 mph
